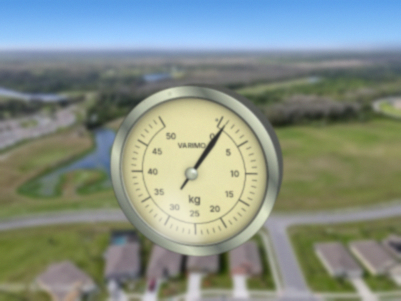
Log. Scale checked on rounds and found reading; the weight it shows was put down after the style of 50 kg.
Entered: 1 kg
